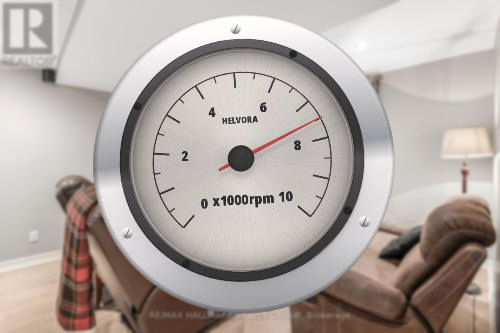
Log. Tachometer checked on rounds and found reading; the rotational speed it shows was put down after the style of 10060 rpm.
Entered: 7500 rpm
